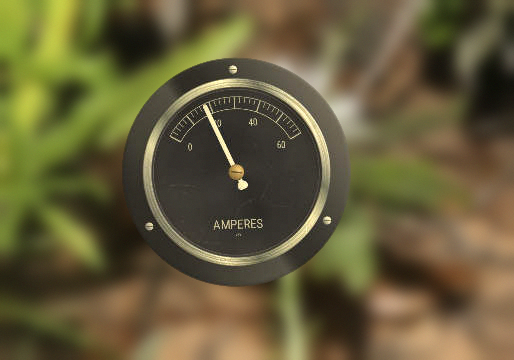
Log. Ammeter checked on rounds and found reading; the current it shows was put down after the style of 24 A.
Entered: 18 A
